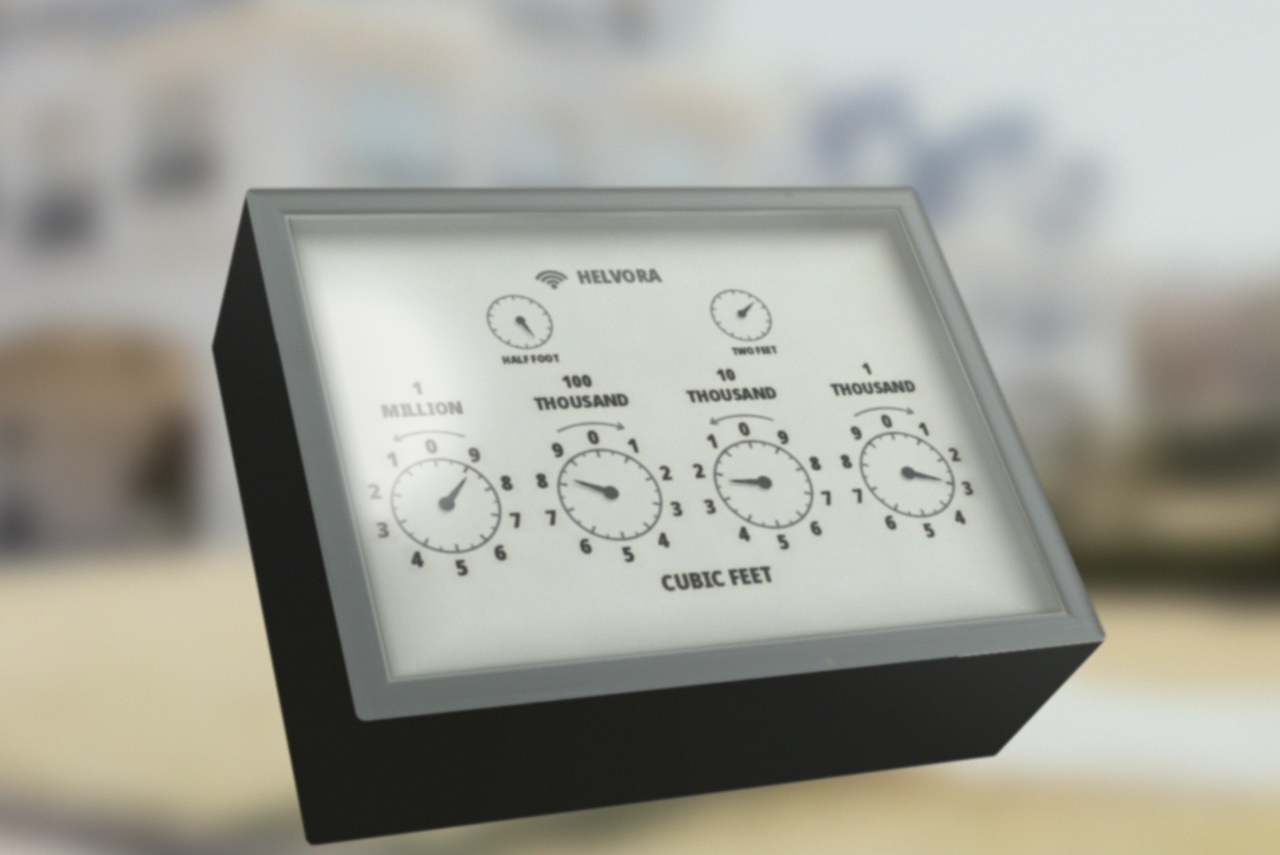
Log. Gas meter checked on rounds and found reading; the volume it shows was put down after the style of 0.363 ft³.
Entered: 882300 ft³
